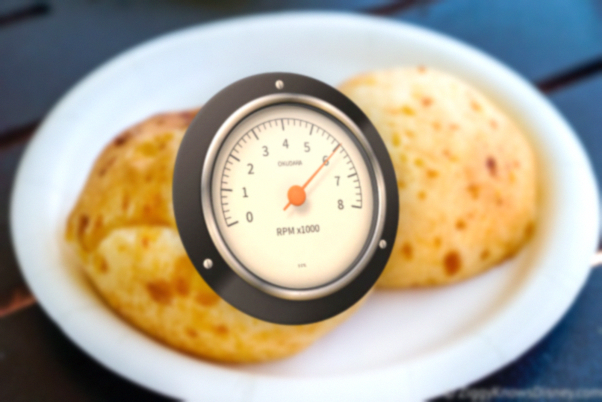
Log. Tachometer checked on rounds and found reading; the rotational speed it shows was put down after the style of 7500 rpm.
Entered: 6000 rpm
